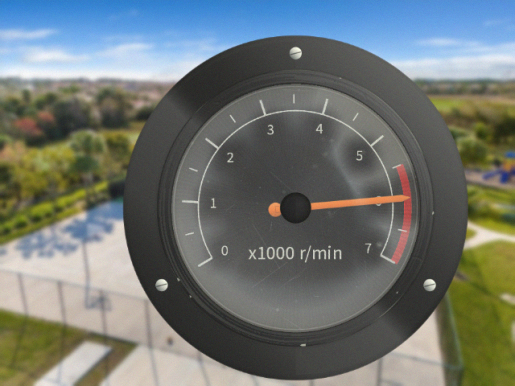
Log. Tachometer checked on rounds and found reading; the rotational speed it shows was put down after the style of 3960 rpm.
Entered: 6000 rpm
